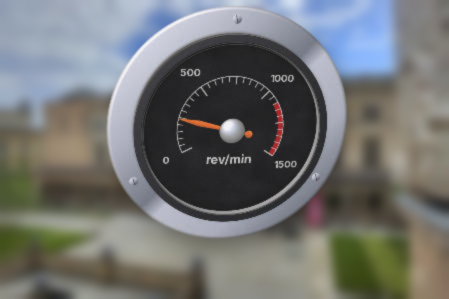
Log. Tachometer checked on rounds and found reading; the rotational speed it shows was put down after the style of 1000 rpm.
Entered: 250 rpm
